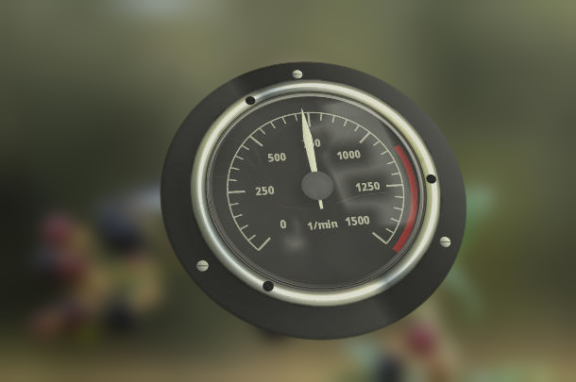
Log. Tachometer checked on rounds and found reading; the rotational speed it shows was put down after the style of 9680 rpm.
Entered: 725 rpm
